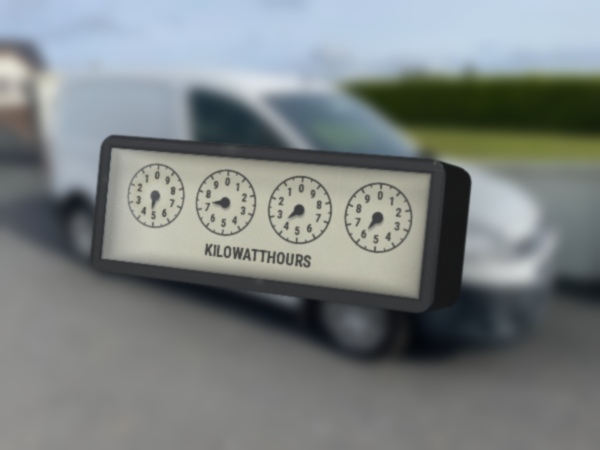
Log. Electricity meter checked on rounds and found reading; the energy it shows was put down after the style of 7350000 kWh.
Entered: 4736 kWh
